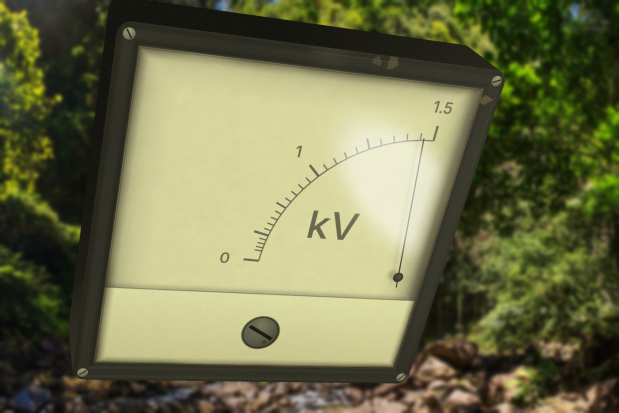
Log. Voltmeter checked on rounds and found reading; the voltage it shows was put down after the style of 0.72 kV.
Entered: 1.45 kV
